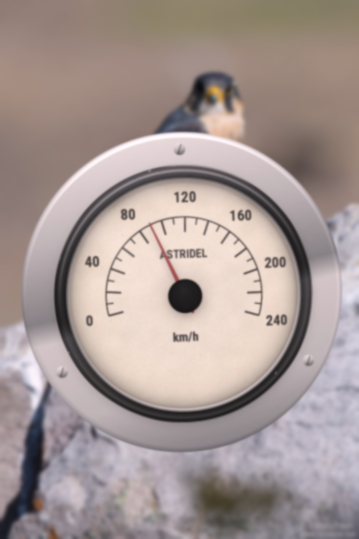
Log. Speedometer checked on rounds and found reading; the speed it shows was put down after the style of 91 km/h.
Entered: 90 km/h
